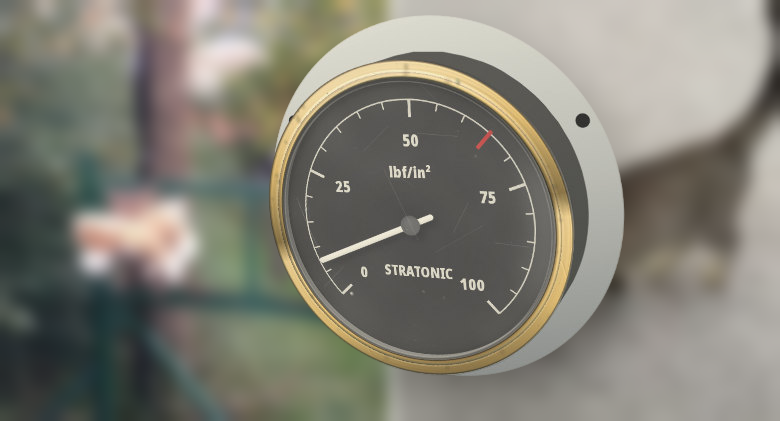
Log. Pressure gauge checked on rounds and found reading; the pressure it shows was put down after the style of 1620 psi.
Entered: 7.5 psi
